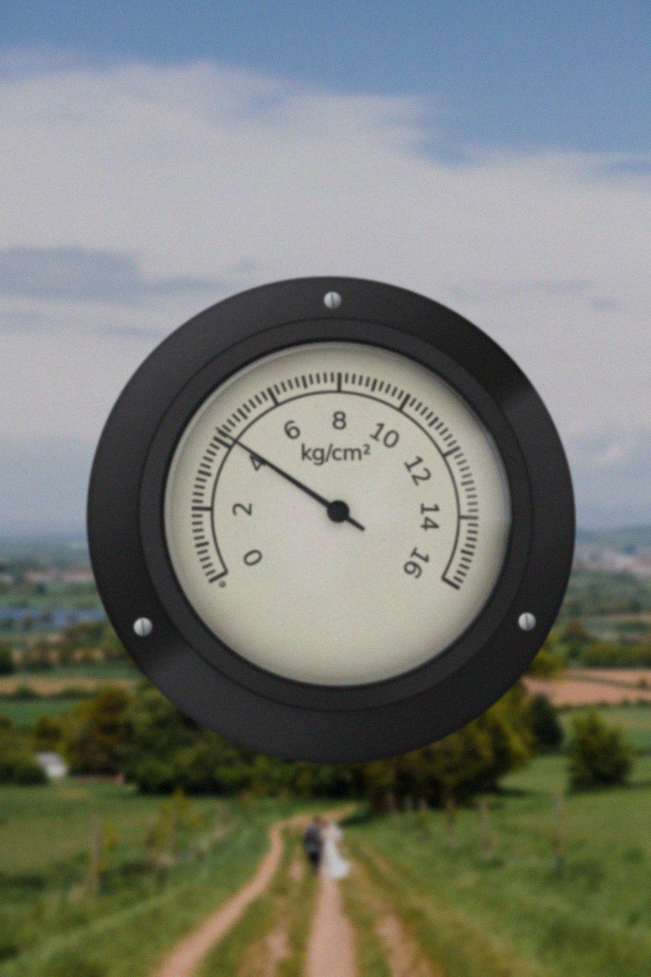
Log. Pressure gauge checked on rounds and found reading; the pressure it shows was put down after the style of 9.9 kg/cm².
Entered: 4.2 kg/cm²
